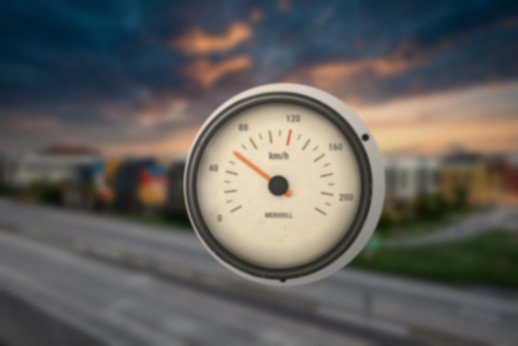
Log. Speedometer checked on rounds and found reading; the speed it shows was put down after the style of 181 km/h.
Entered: 60 km/h
